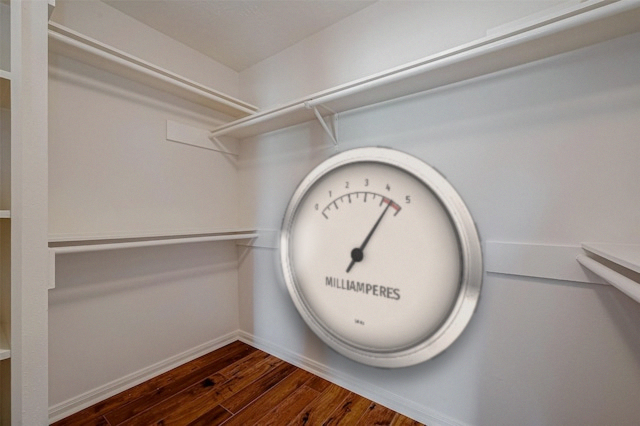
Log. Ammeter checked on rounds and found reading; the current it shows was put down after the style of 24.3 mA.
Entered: 4.5 mA
